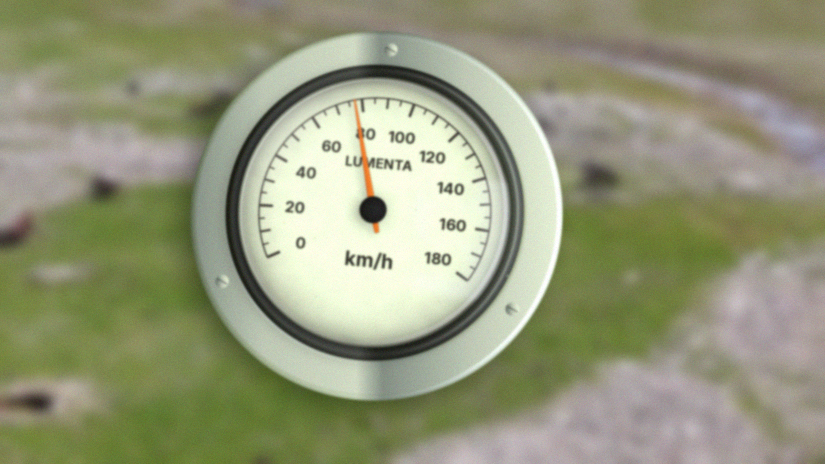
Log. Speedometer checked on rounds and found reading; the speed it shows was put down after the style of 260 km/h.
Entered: 77.5 km/h
